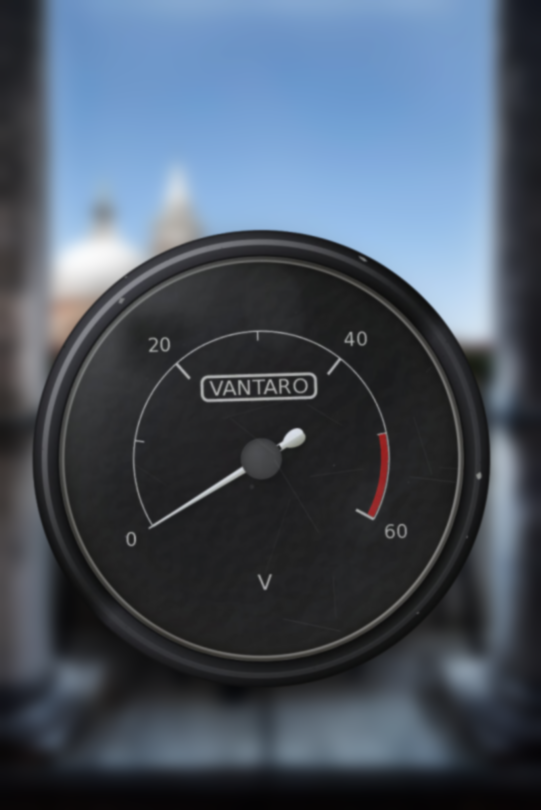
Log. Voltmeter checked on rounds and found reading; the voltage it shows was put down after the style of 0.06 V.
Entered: 0 V
